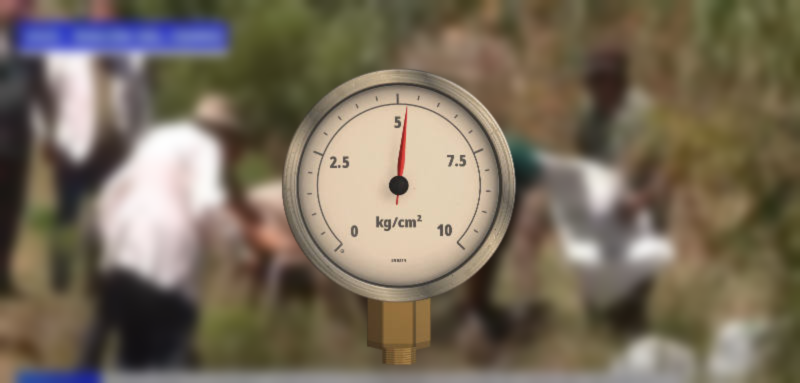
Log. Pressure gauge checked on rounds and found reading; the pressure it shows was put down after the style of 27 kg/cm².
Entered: 5.25 kg/cm²
